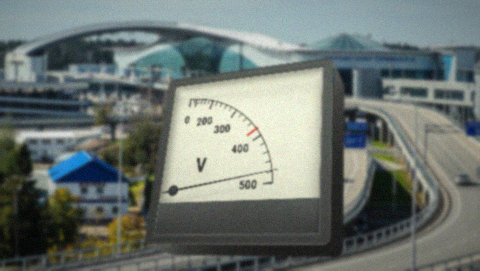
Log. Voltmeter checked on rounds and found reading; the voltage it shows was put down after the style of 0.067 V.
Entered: 480 V
